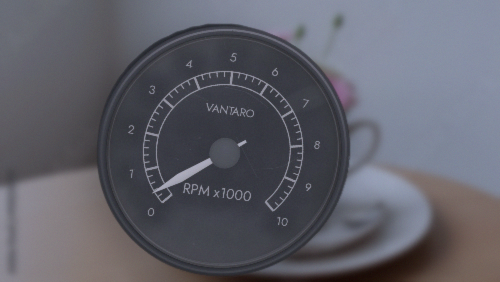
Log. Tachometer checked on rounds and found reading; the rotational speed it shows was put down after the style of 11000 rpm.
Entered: 400 rpm
